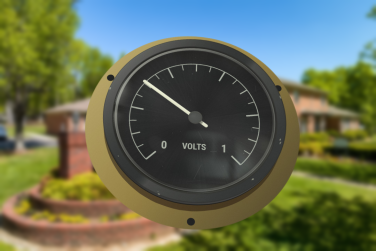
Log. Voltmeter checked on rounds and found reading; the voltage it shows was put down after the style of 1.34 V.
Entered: 0.3 V
